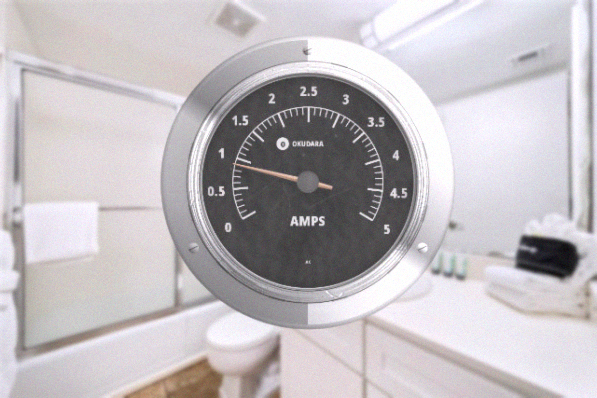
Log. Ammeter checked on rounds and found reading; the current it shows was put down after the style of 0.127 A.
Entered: 0.9 A
